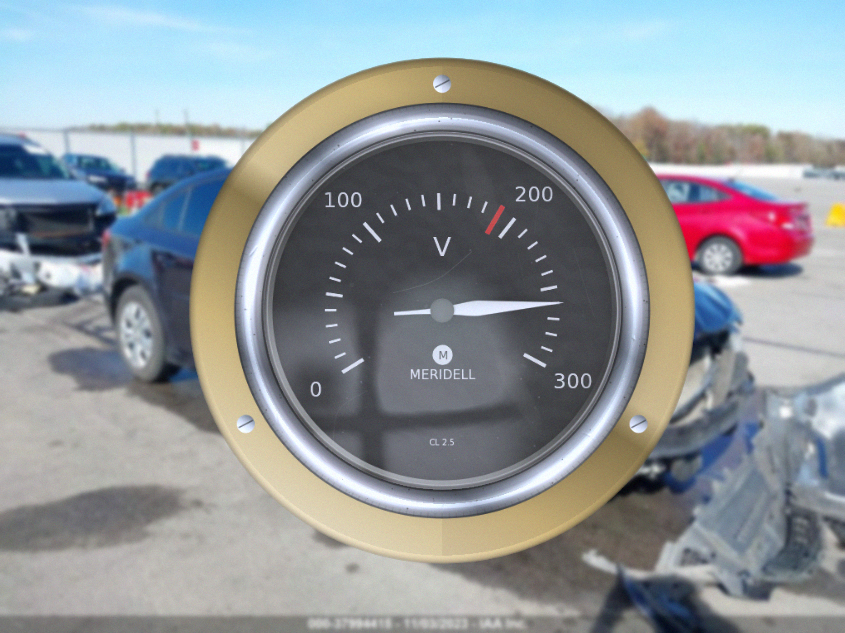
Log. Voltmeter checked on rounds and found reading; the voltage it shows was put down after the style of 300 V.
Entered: 260 V
